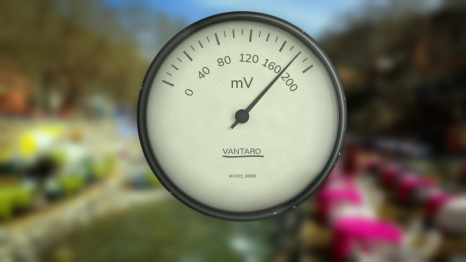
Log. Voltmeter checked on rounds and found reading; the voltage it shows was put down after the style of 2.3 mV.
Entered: 180 mV
